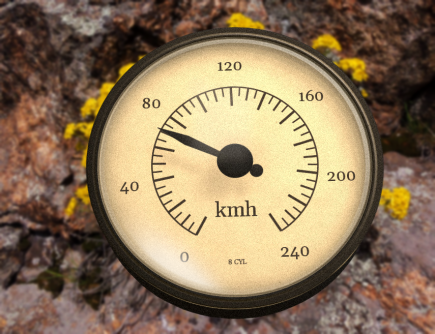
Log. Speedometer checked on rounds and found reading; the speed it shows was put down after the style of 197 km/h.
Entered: 70 km/h
